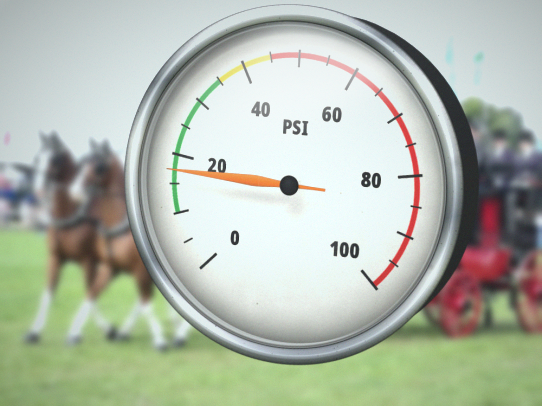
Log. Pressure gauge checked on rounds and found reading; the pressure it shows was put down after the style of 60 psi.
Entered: 17.5 psi
